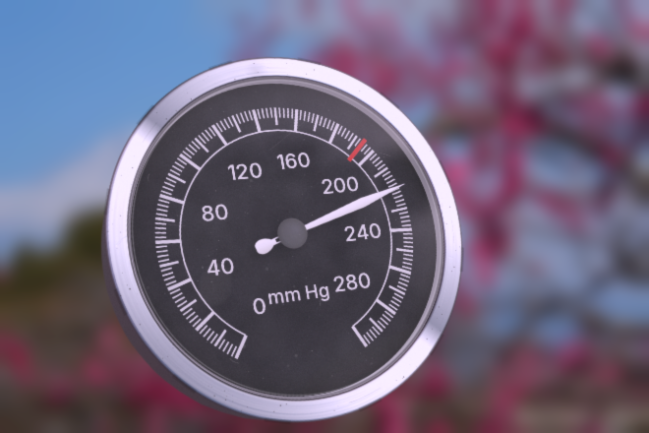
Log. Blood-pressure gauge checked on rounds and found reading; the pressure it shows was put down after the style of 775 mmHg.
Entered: 220 mmHg
